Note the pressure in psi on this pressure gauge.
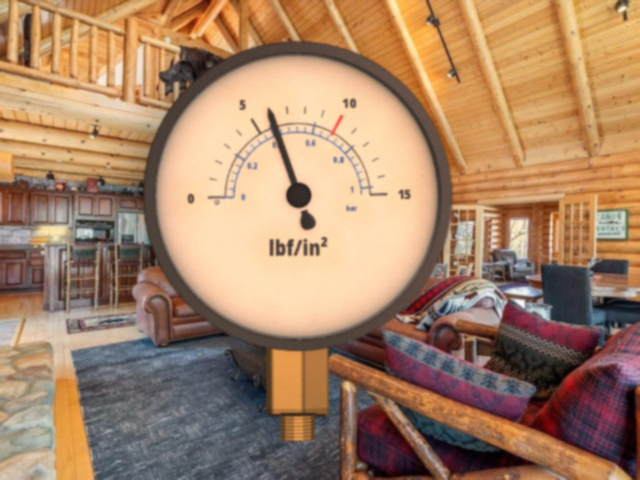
6 psi
